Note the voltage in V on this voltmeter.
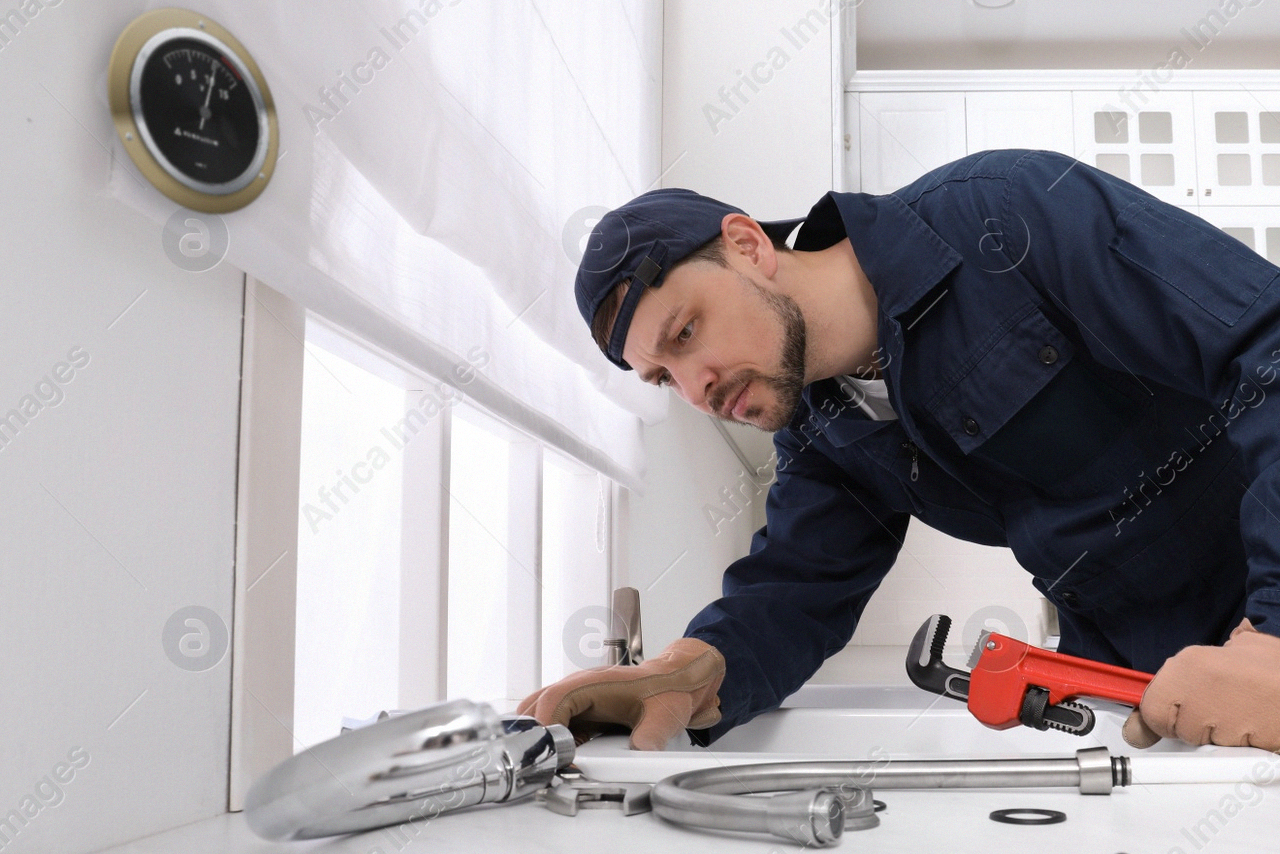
10 V
